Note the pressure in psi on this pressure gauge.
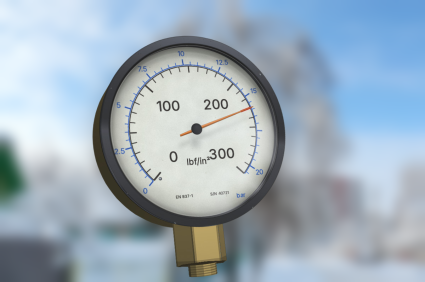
230 psi
